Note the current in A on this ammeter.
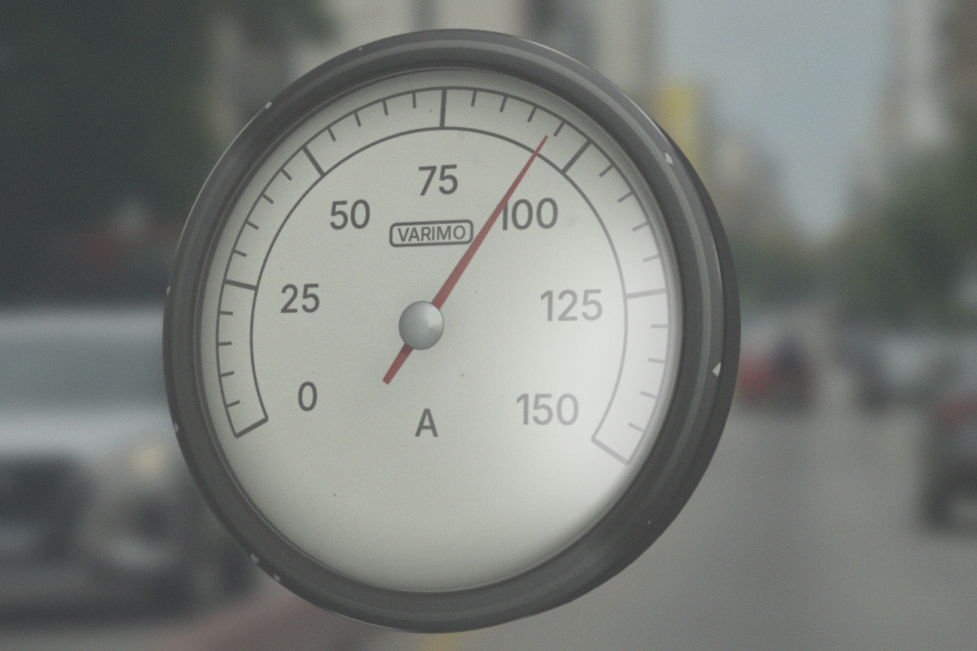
95 A
